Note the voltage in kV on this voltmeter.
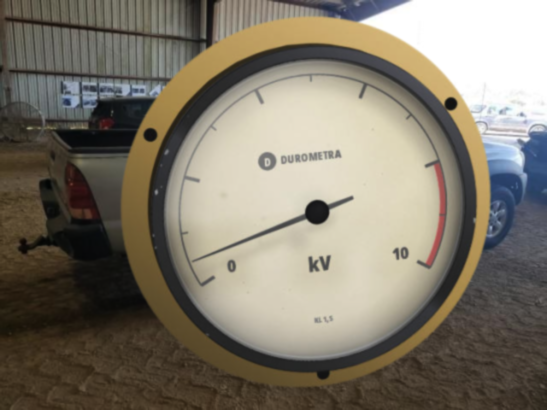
0.5 kV
